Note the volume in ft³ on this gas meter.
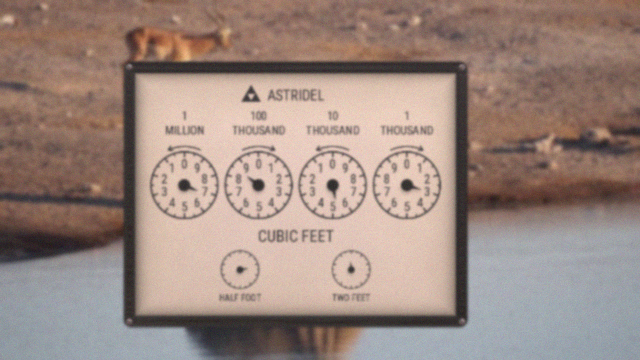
685300 ft³
